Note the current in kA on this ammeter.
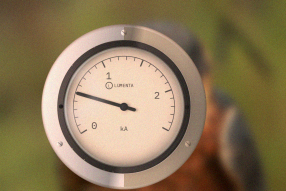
0.5 kA
